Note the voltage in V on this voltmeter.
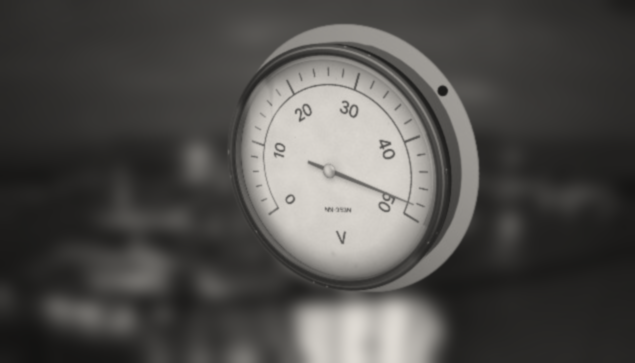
48 V
